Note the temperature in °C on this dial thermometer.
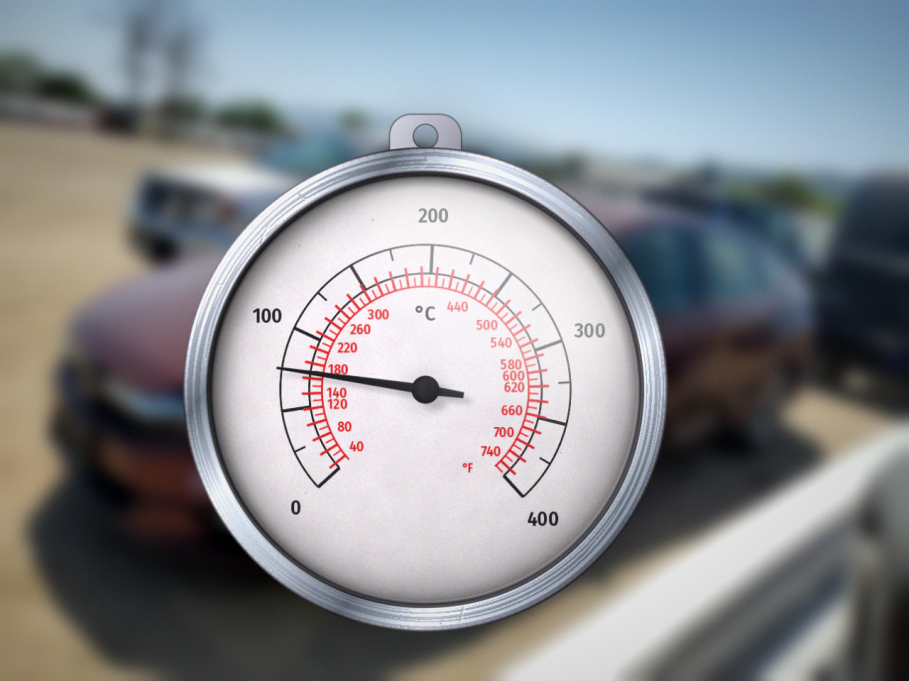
75 °C
